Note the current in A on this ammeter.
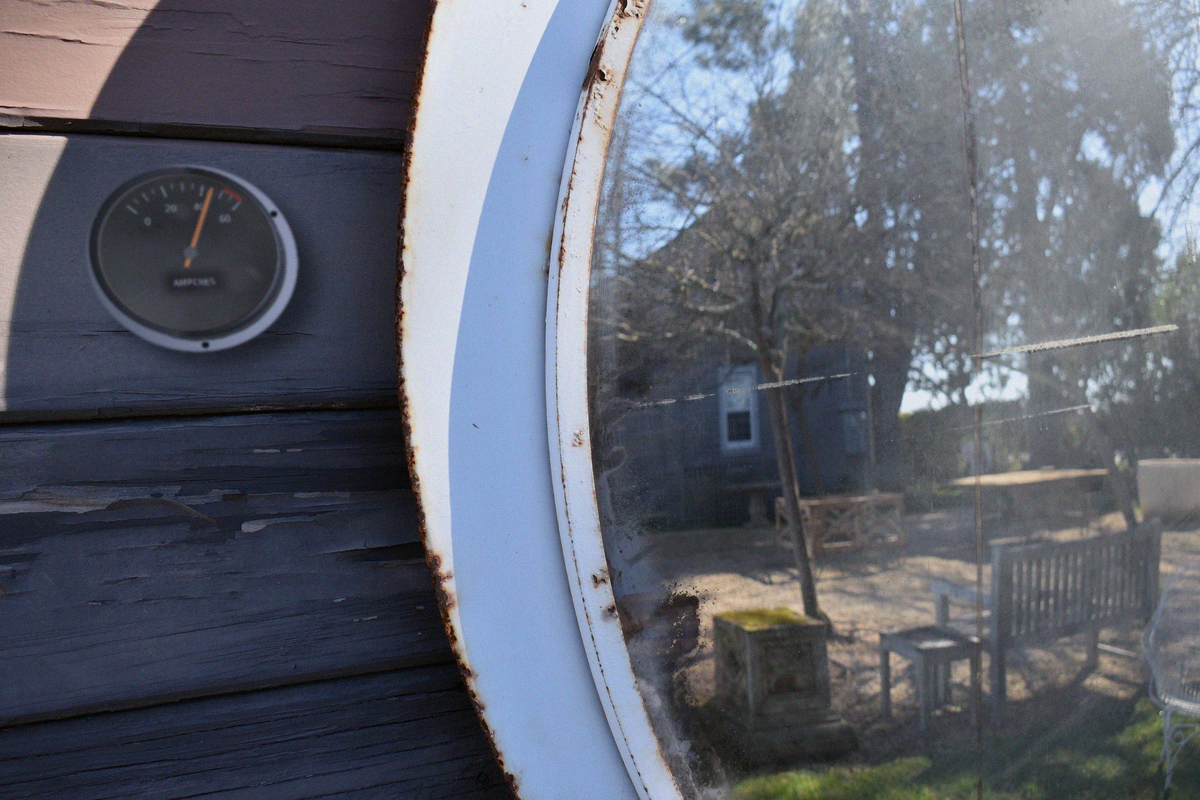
45 A
